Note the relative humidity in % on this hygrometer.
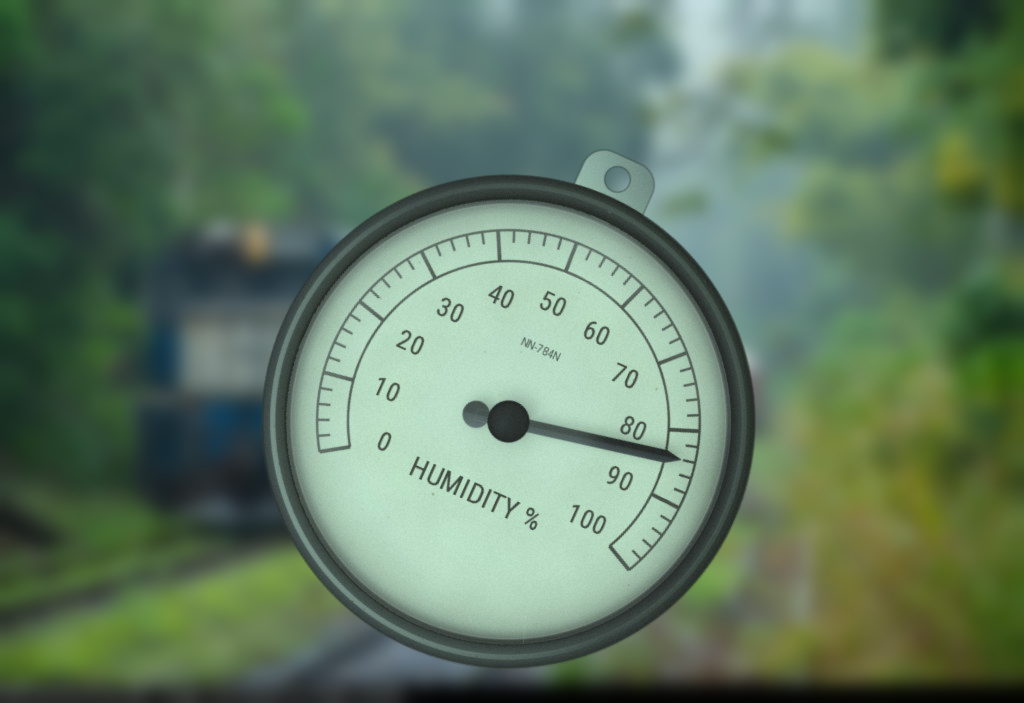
84 %
